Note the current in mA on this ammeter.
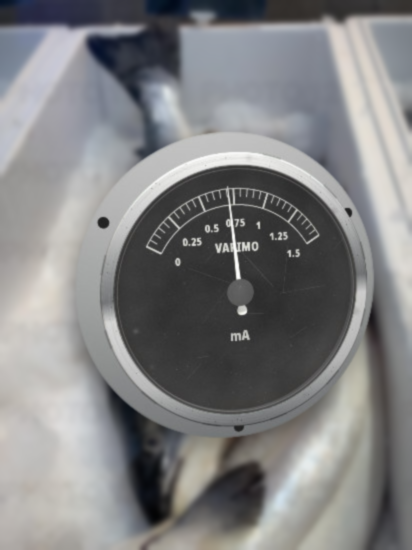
0.7 mA
